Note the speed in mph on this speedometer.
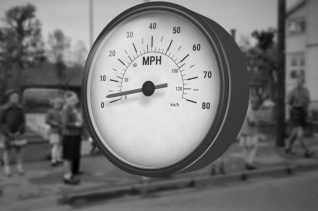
2.5 mph
